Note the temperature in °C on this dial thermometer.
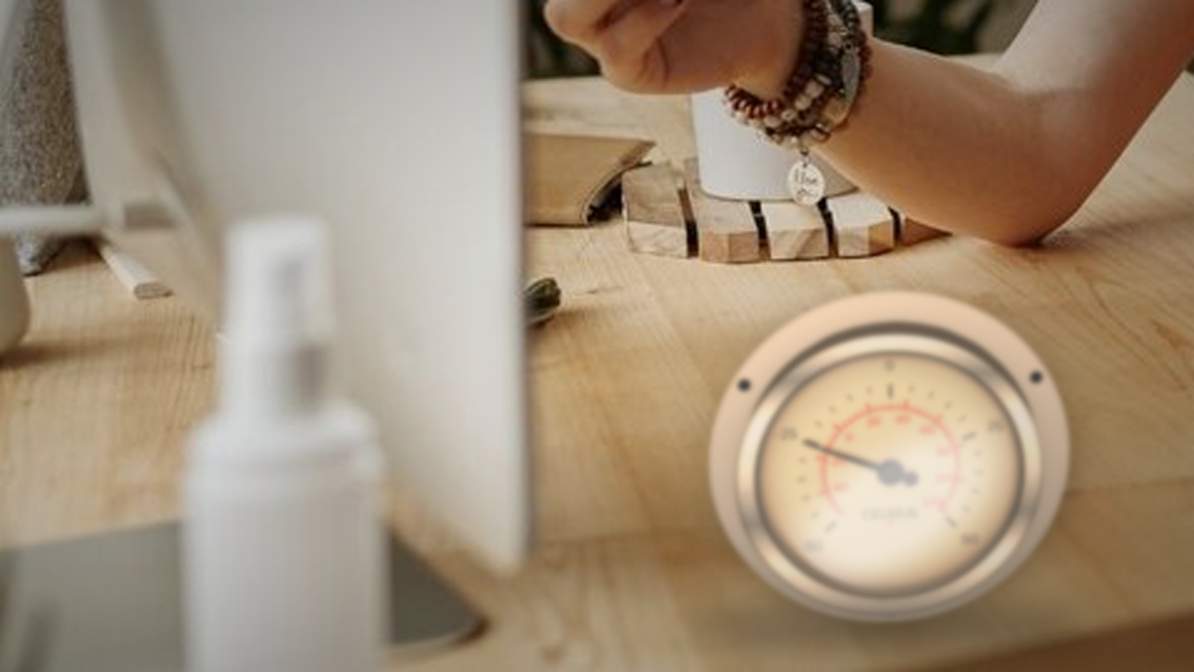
-25 °C
